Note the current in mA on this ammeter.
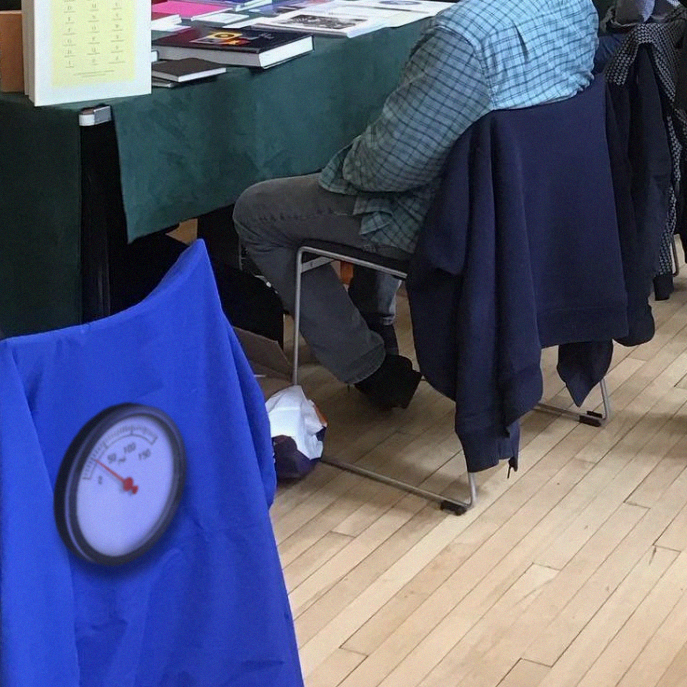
25 mA
